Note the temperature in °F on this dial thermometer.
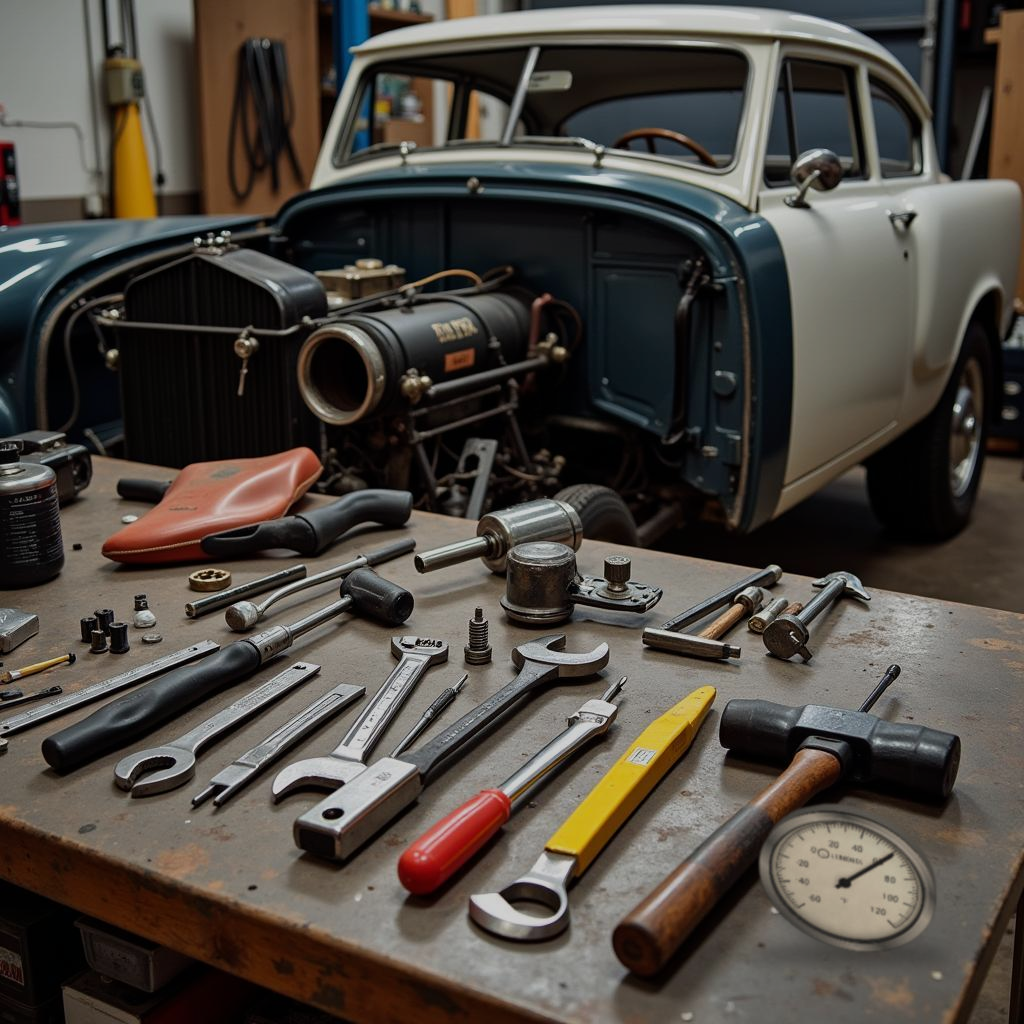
60 °F
